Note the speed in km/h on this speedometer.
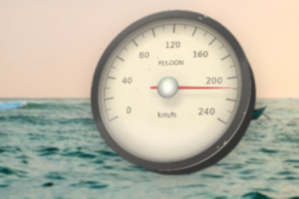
210 km/h
